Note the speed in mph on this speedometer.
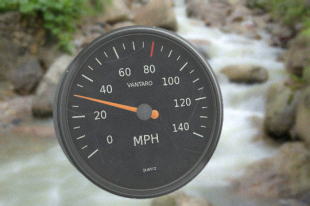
30 mph
